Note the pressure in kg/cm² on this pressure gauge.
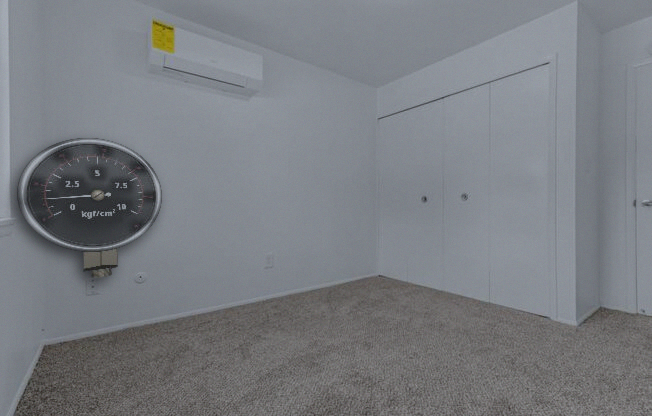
1 kg/cm²
